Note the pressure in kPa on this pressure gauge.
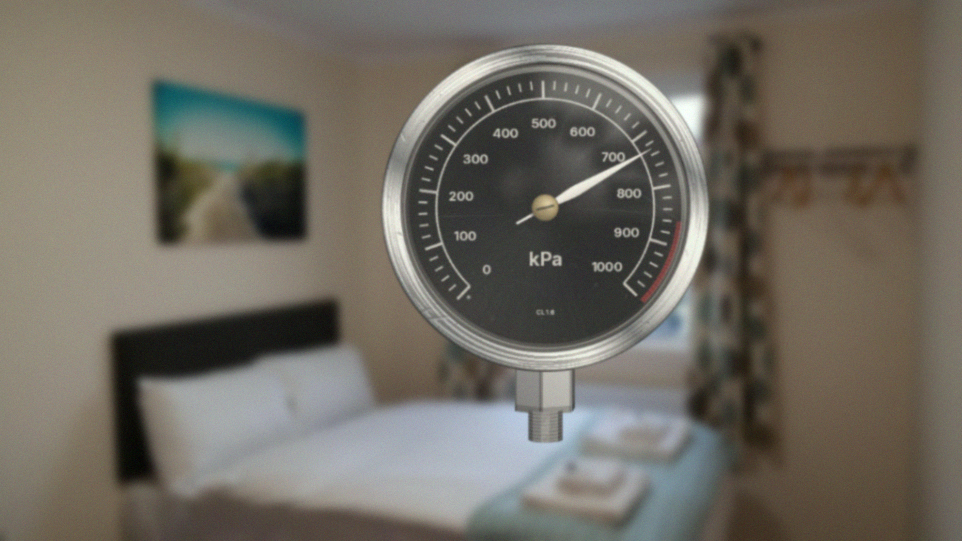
730 kPa
